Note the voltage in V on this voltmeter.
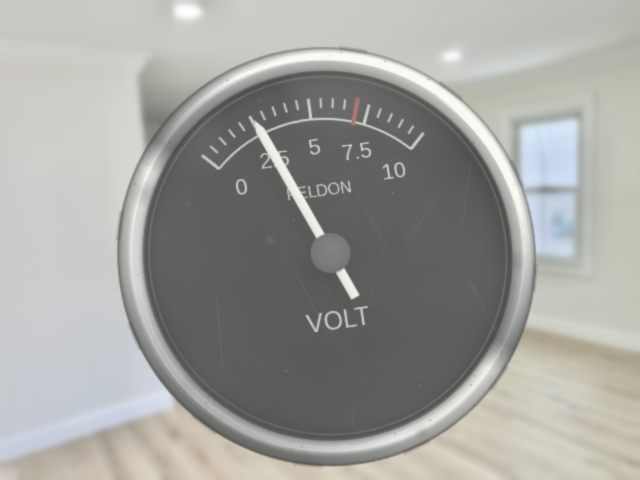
2.5 V
